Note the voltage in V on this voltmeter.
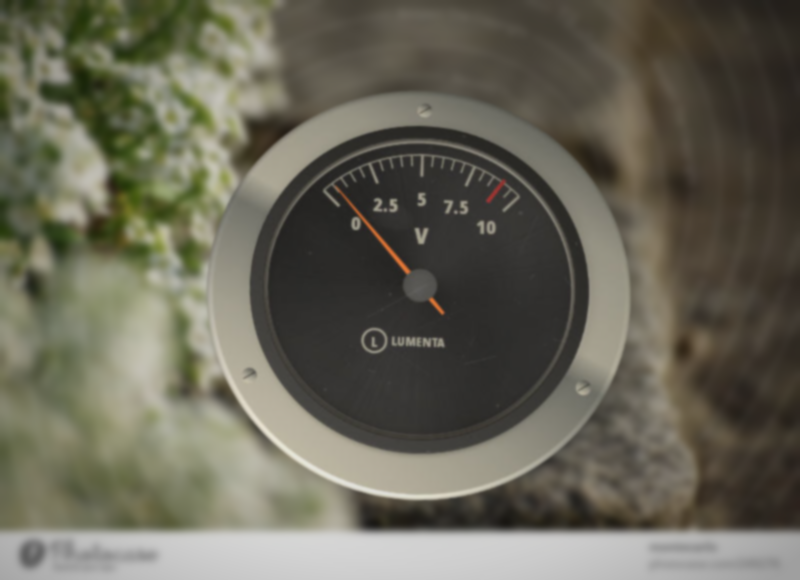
0.5 V
